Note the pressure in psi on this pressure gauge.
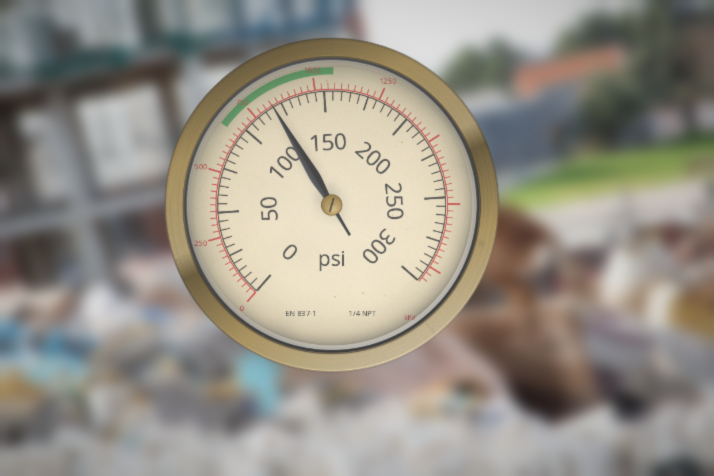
120 psi
